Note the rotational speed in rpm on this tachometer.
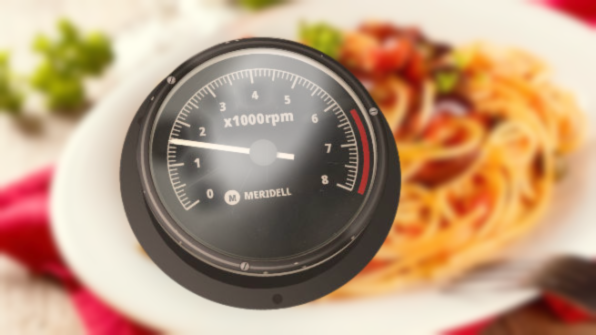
1500 rpm
